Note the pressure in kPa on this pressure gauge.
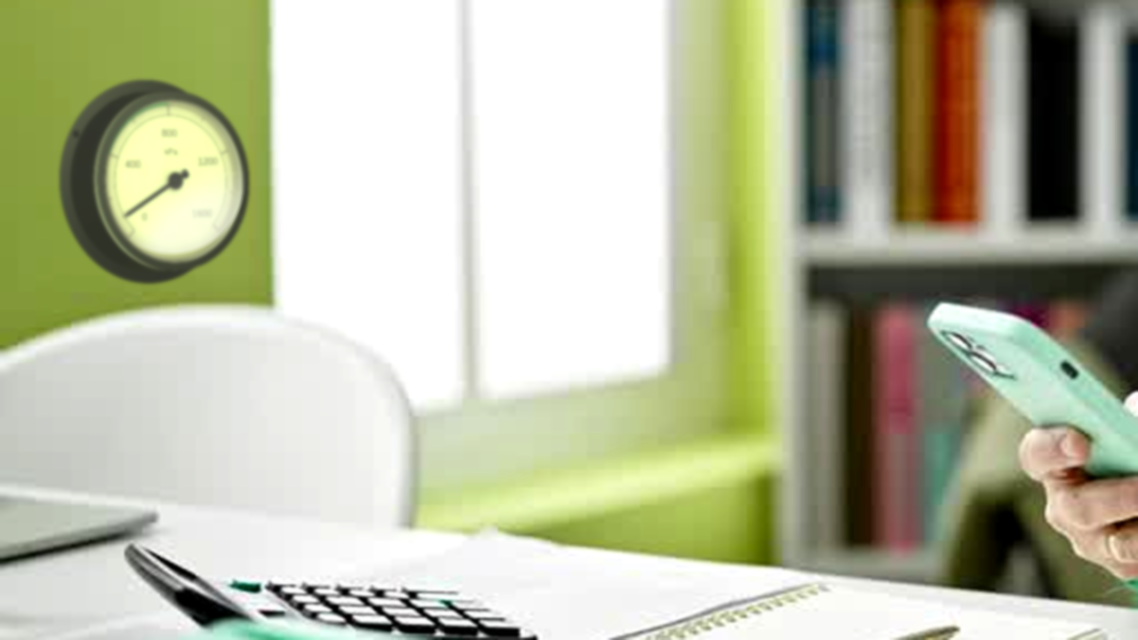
100 kPa
